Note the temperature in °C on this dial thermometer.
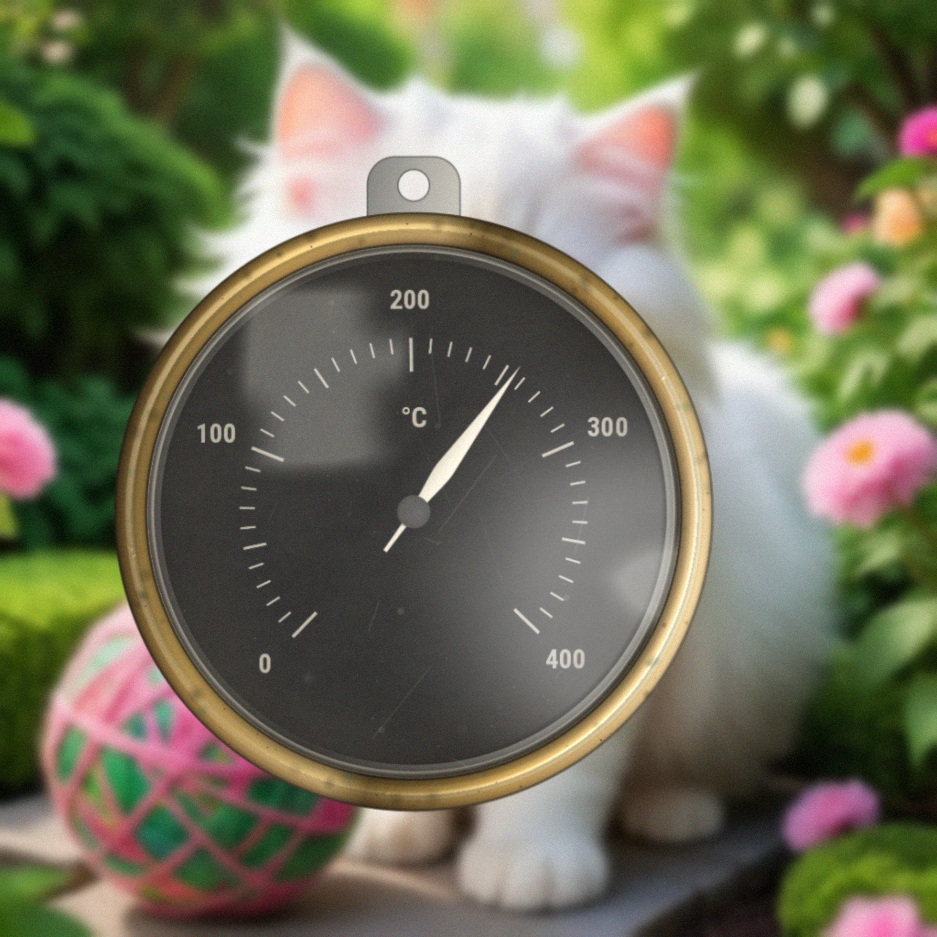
255 °C
